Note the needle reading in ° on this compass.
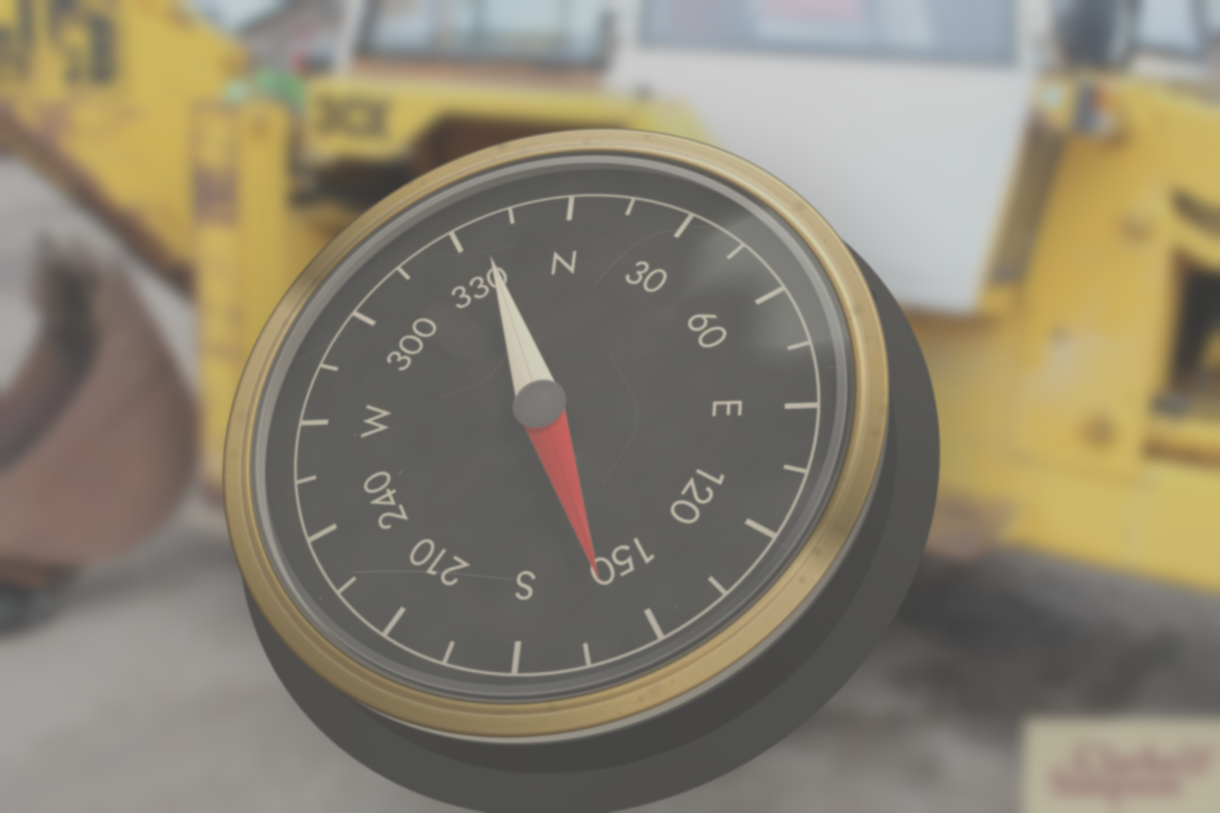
157.5 °
